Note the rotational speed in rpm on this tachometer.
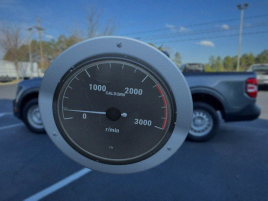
200 rpm
